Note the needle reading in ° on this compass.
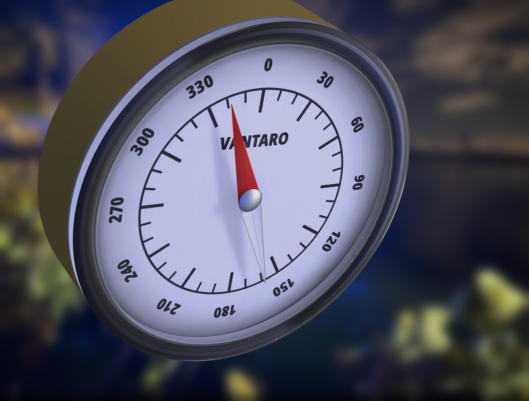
340 °
